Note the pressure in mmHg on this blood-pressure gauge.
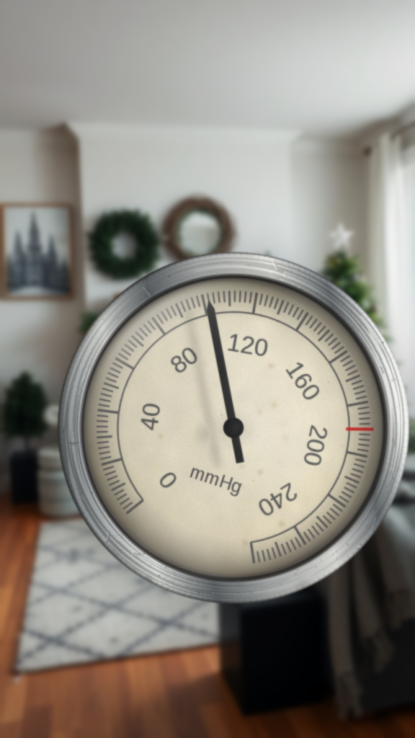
102 mmHg
